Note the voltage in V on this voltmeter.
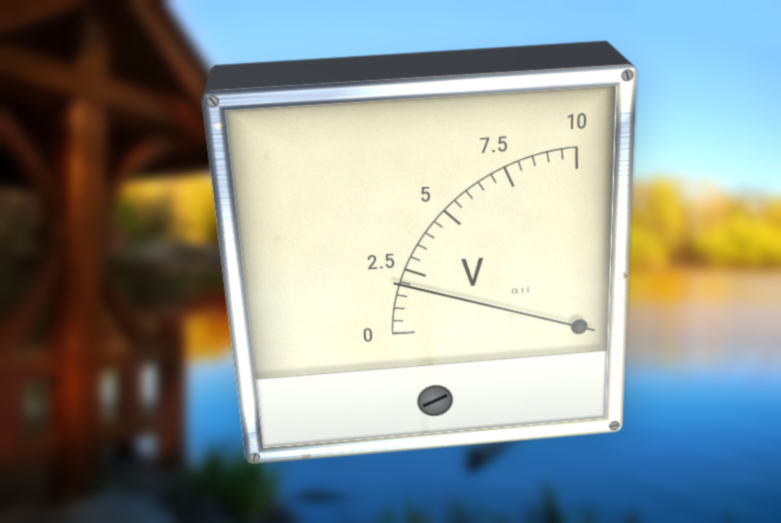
2 V
